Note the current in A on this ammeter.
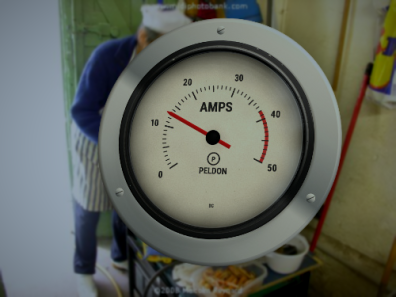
13 A
